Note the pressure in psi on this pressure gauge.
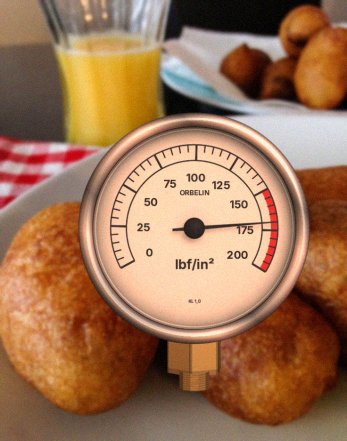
170 psi
